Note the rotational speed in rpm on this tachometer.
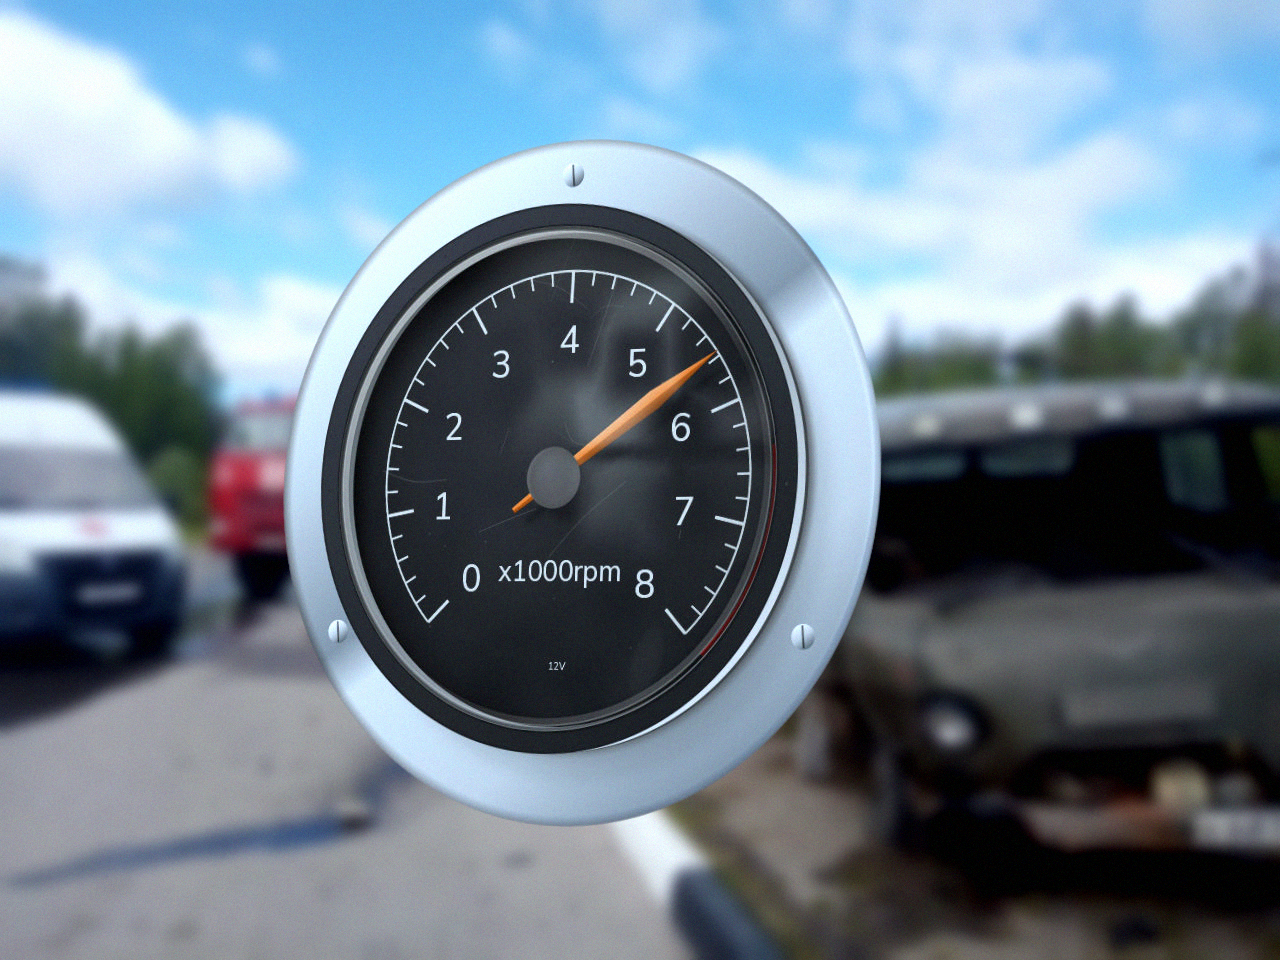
5600 rpm
